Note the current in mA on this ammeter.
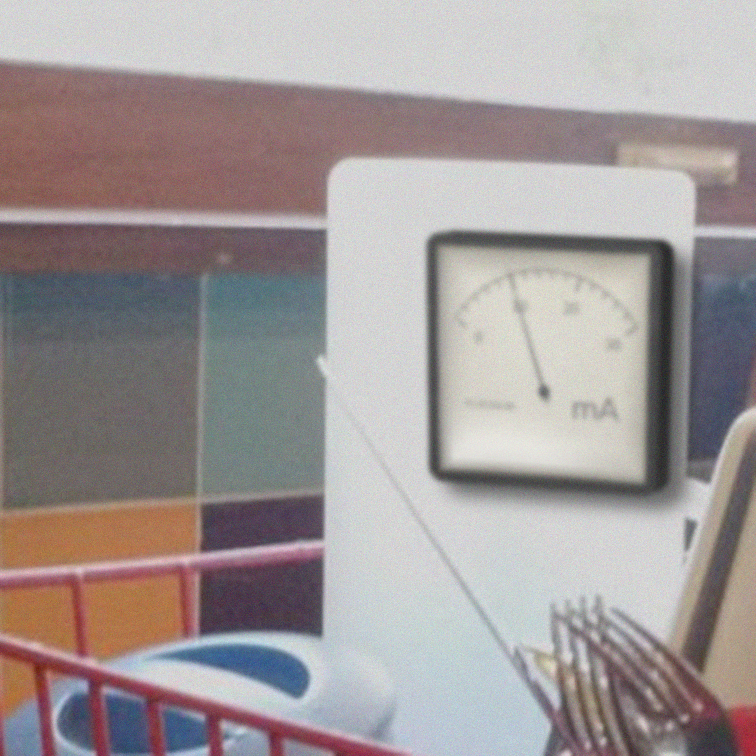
10 mA
